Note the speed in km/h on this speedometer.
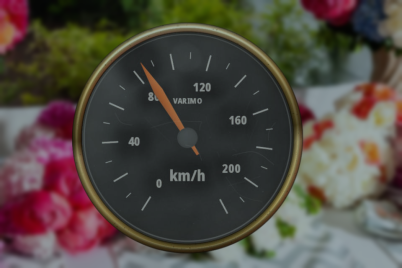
85 km/h
